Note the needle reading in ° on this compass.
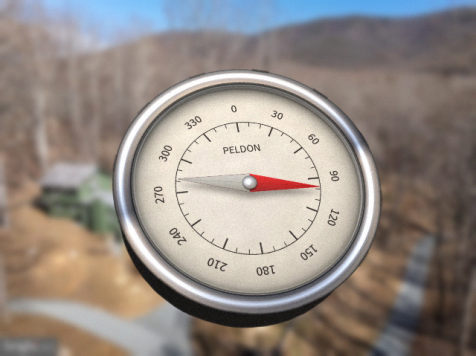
100 °
